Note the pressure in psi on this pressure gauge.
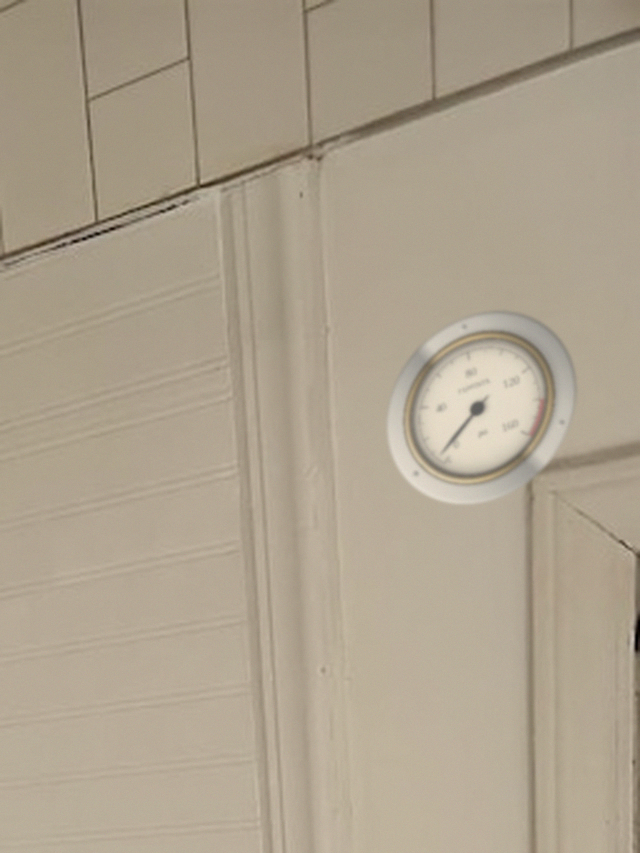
5 psi
